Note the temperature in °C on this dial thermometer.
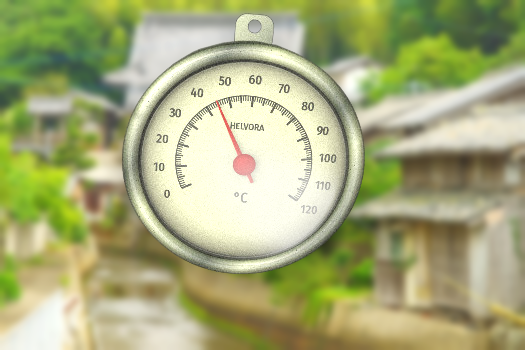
45 °C
